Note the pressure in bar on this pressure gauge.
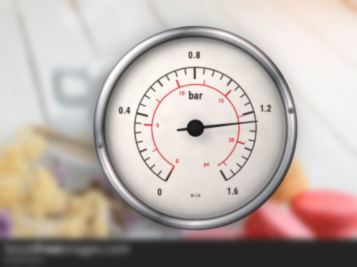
1.25 bar
